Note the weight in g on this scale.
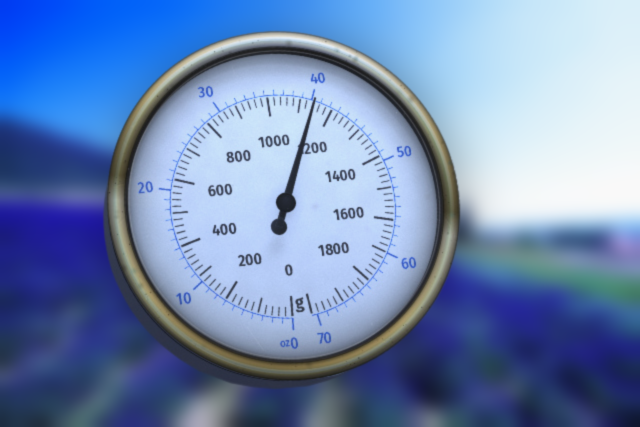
1140 g
